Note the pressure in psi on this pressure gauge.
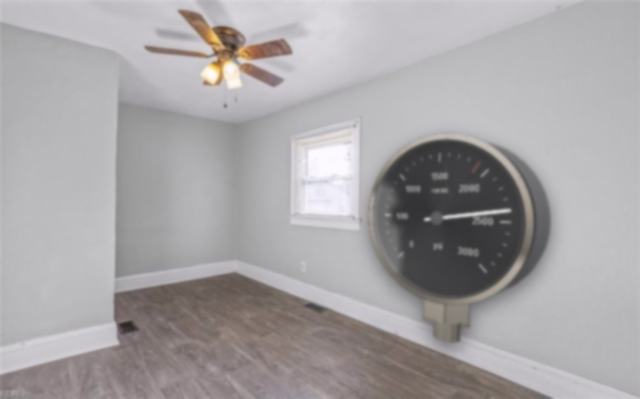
2400 psi
